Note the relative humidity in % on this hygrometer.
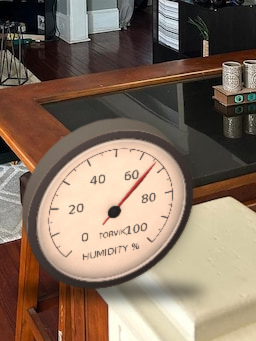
65 %
